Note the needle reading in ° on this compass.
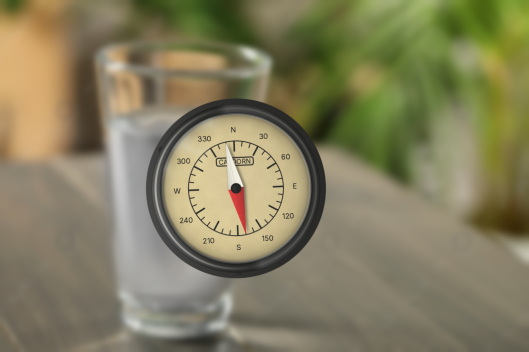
170 °
